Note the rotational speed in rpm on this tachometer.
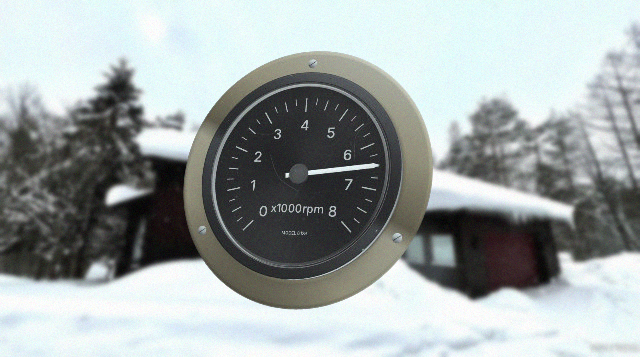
6500 rpm
